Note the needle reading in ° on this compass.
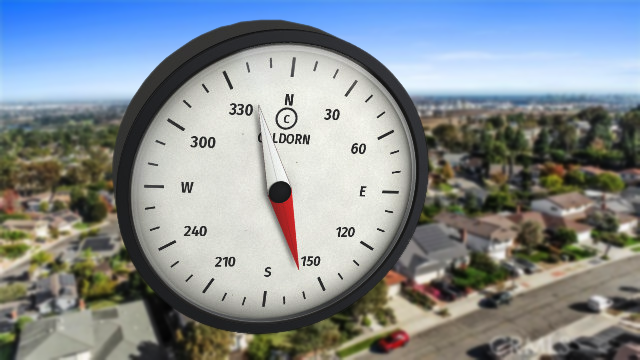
160 °
